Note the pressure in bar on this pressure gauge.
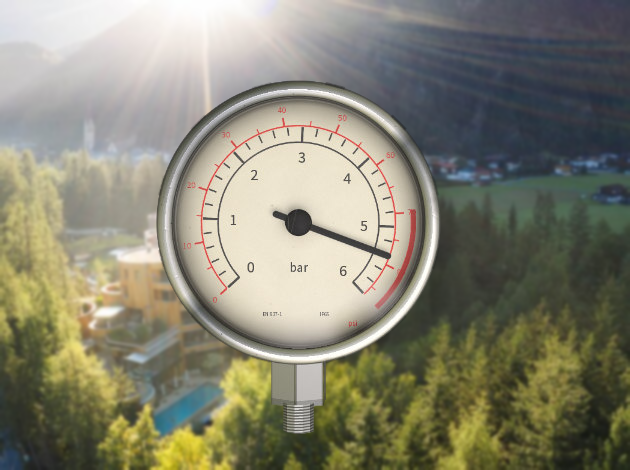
5.4 bar
